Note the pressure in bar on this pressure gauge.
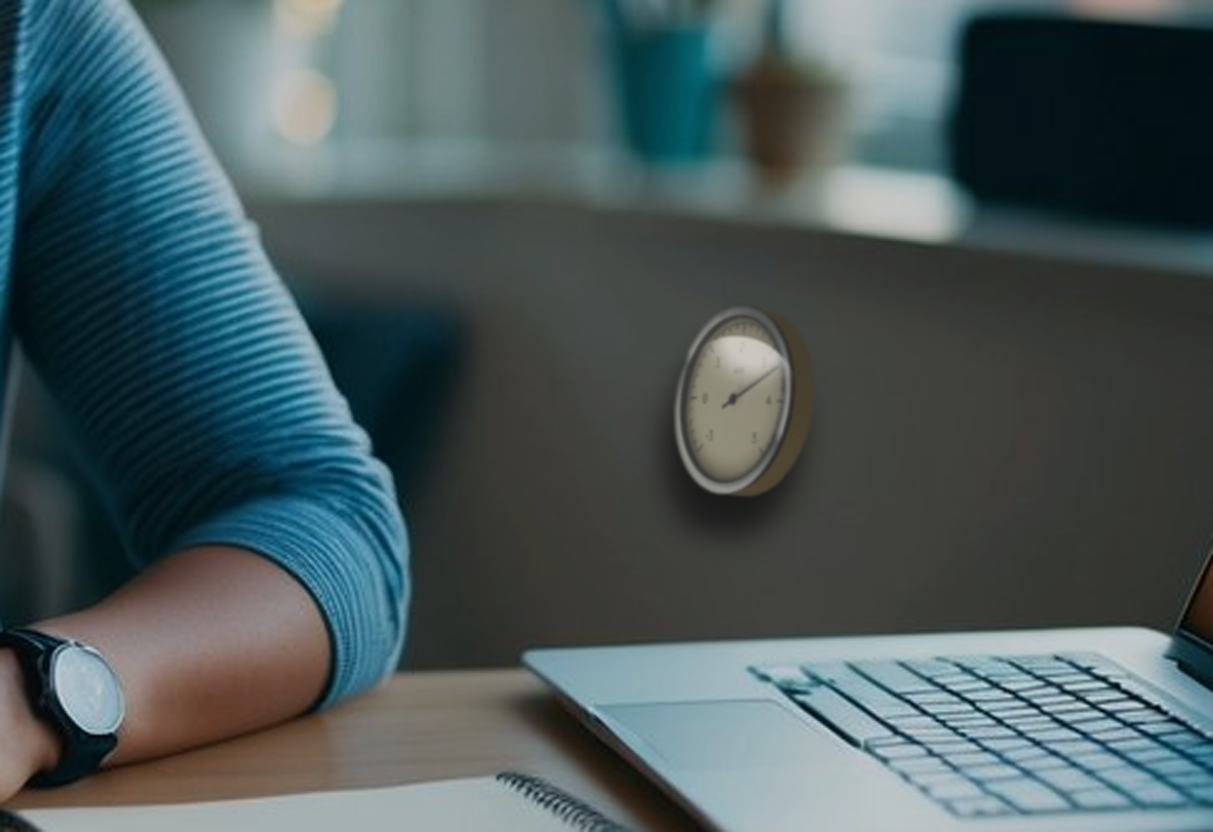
3.4 bar
